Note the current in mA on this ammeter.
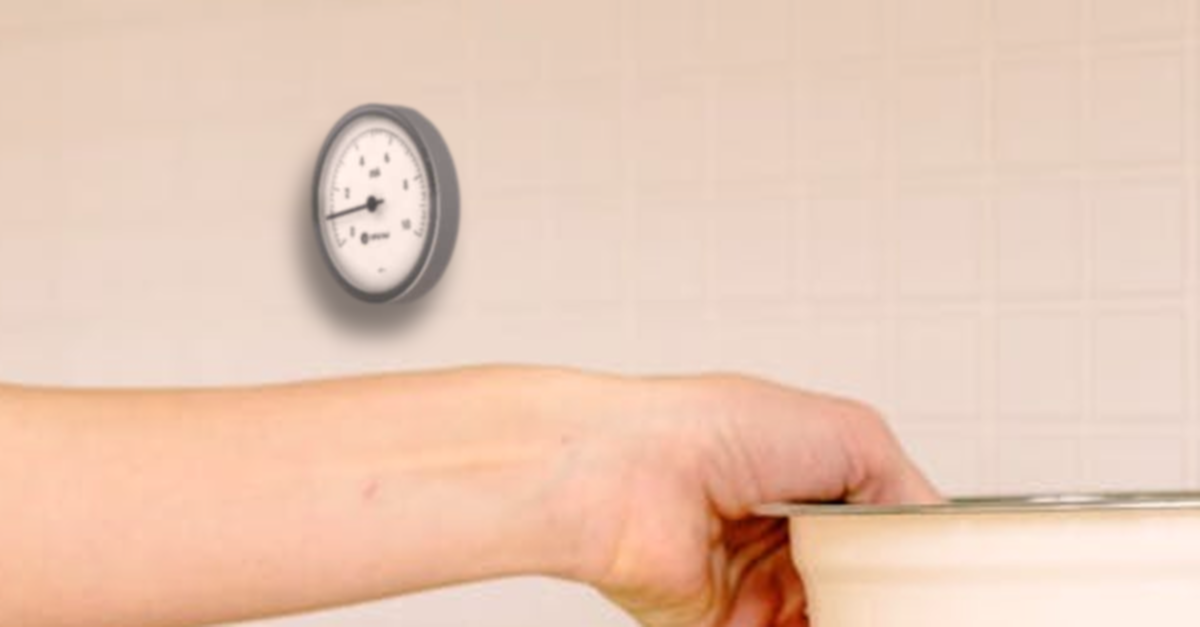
1 mA
